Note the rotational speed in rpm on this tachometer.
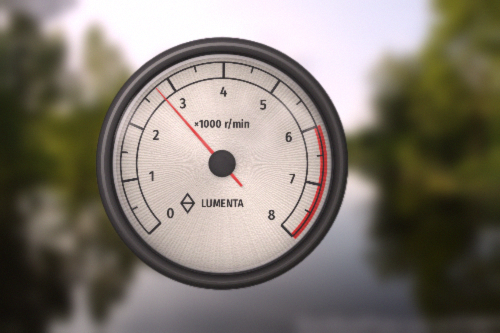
2750 rpm
